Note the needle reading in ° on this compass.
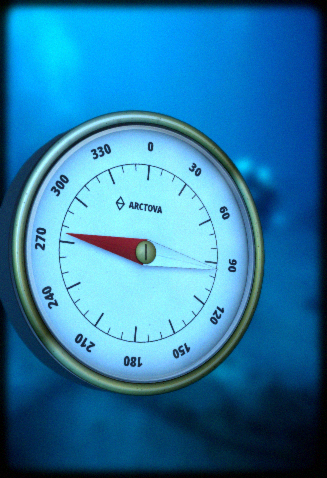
275 °
